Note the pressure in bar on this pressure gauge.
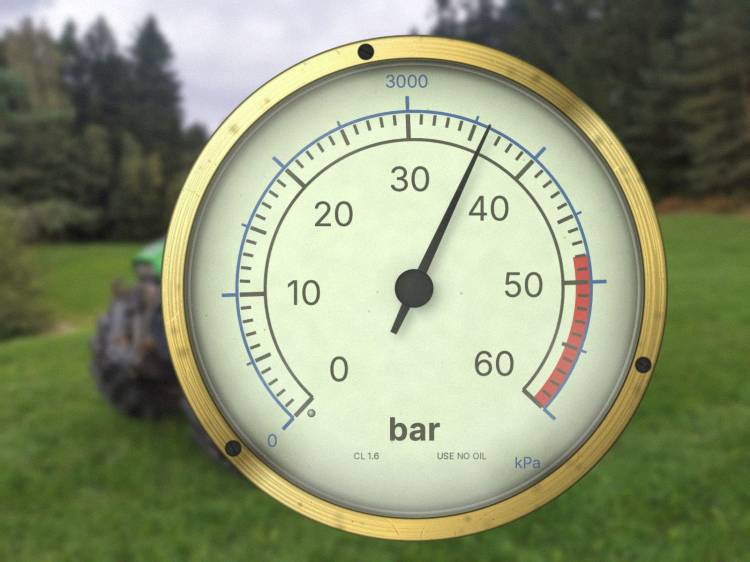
36 bar
